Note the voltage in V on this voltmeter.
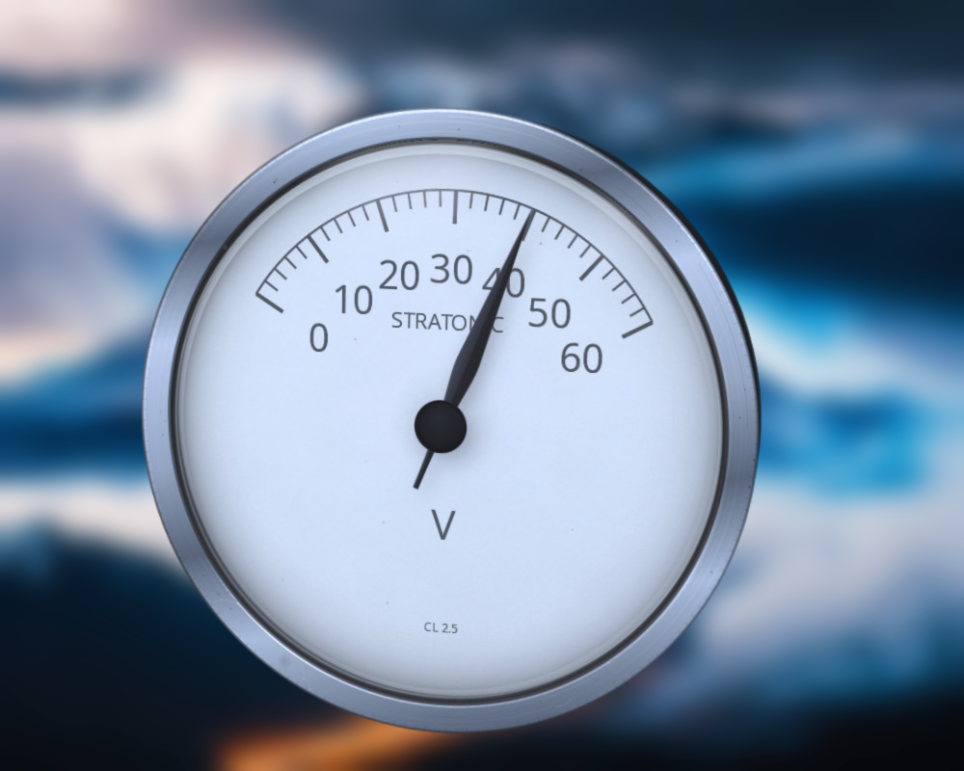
40 V
